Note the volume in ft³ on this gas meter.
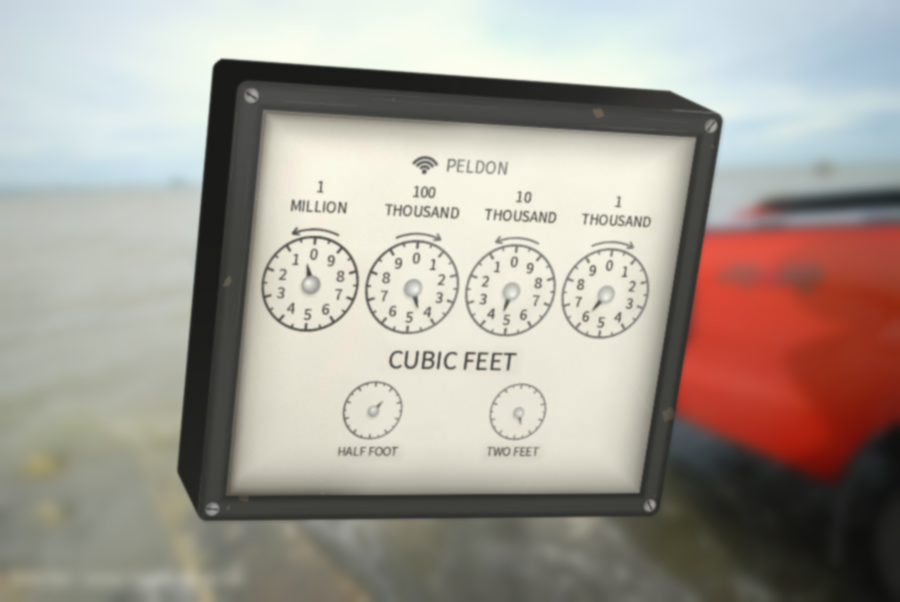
44600 ft³
